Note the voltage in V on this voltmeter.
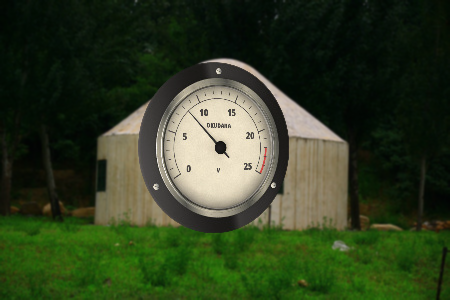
8 V
